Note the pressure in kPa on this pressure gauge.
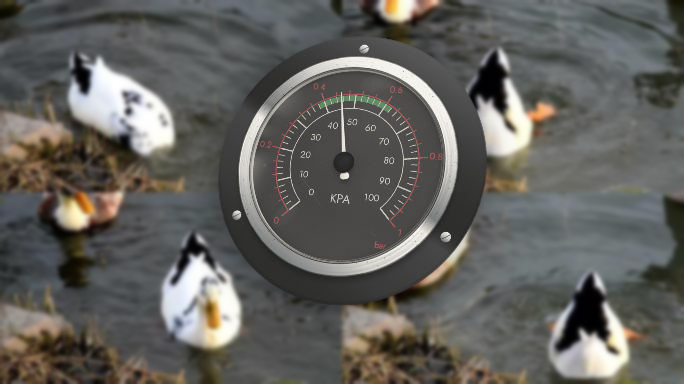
46 kPa
